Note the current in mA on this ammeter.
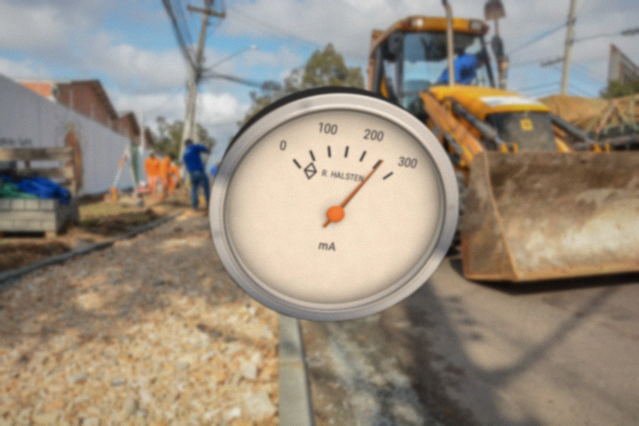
250 mA
